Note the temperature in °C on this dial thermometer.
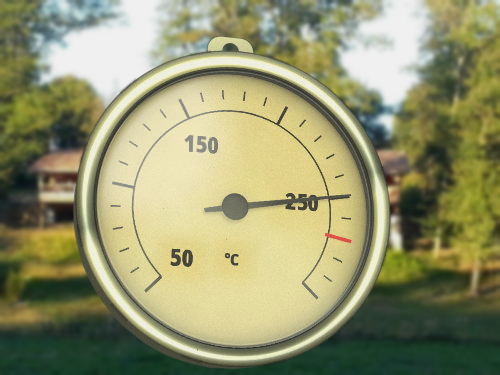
250 °C
